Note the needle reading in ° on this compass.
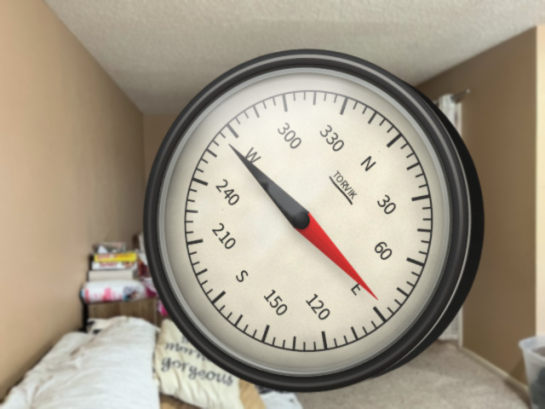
85 °
